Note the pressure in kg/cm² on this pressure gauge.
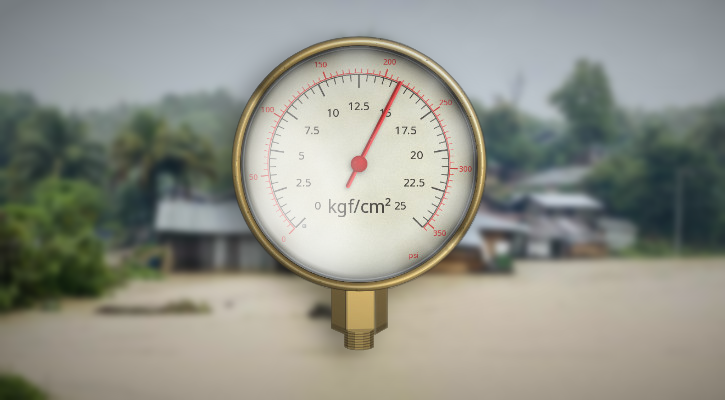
15 kg/cm²
